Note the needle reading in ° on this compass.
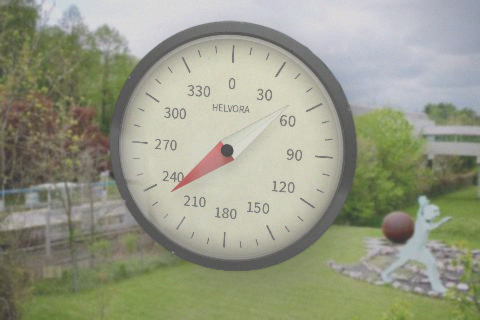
230 °
